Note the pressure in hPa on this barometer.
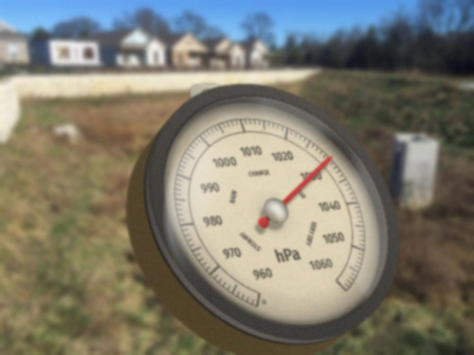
1030 hPa
